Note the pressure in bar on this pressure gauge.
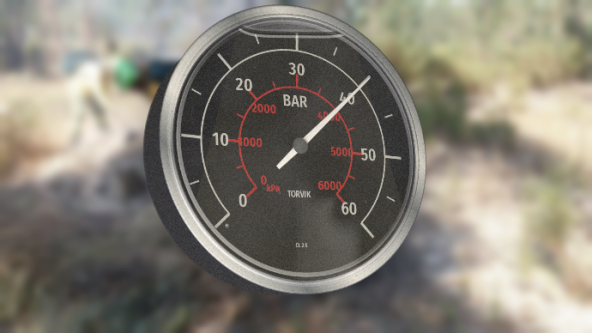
40 bar
